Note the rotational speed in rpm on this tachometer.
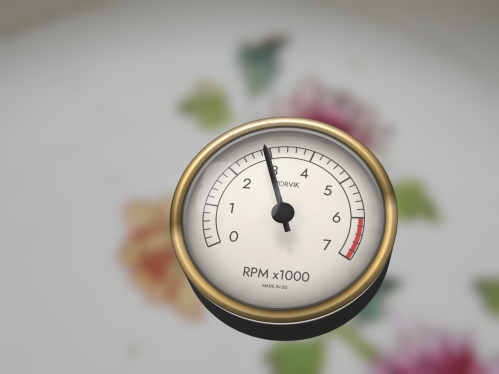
2900 rpm
